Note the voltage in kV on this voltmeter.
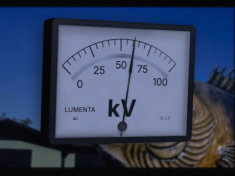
60 kV
